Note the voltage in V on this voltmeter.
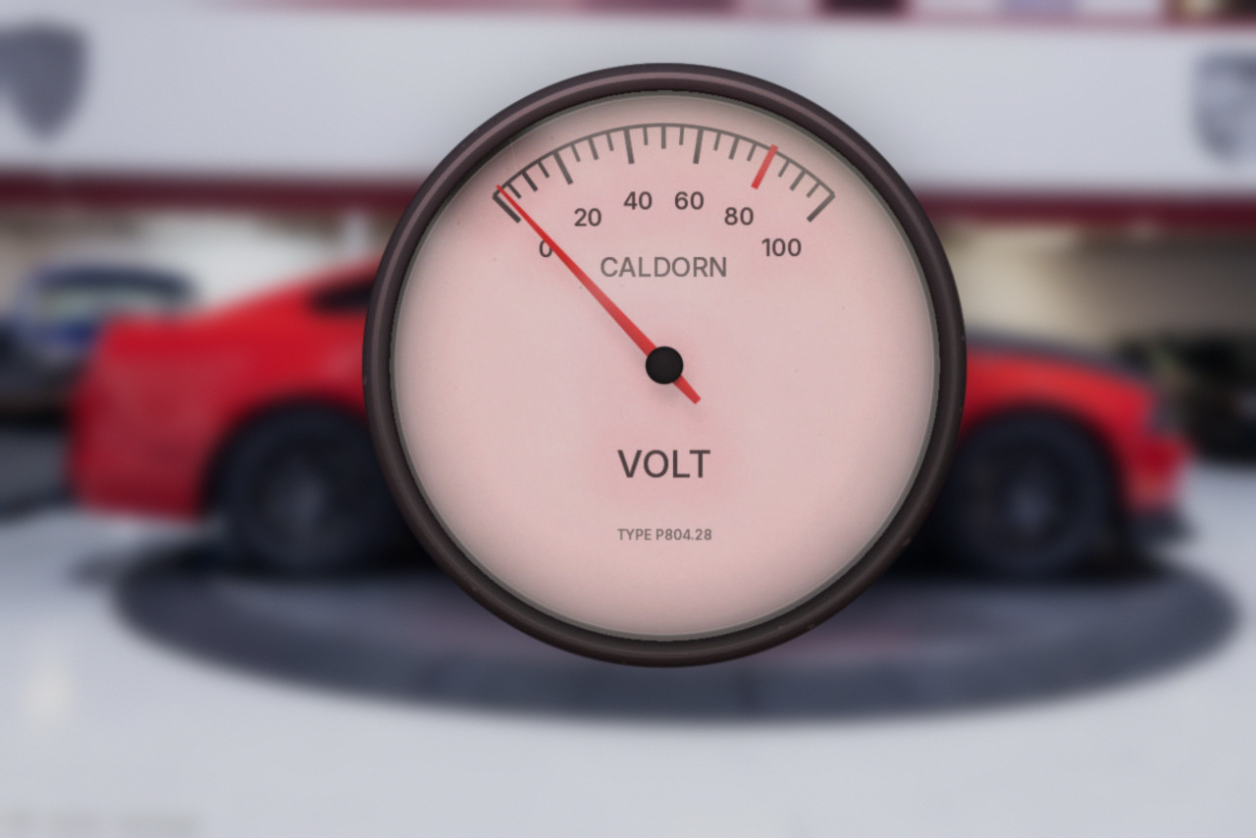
2.5 V
